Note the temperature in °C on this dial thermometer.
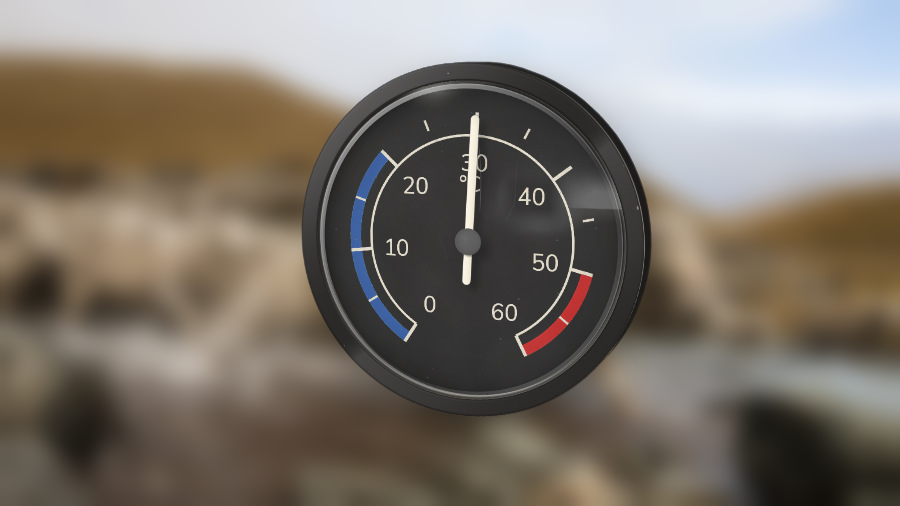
30 °C
